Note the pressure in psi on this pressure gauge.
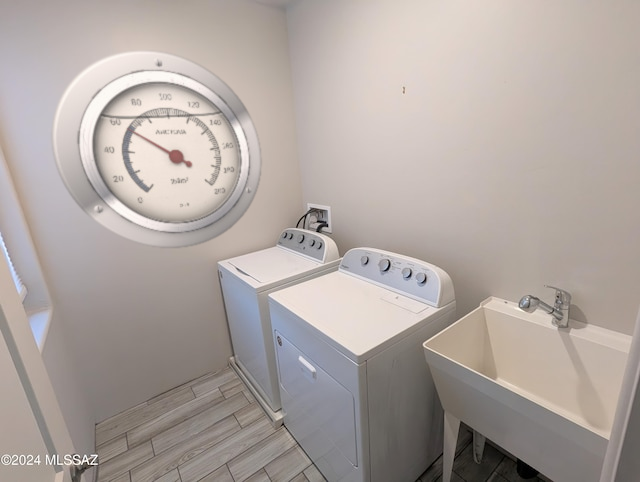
60 psi
